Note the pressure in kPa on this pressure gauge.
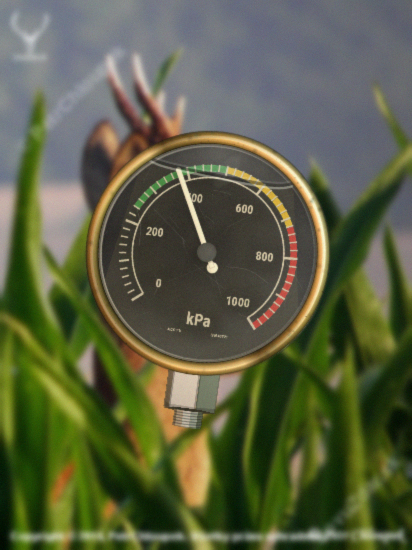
380 kPa
